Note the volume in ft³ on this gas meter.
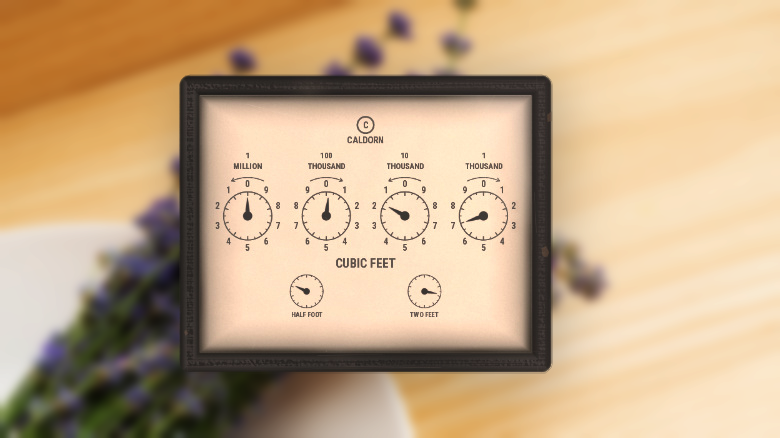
1700 ft³
